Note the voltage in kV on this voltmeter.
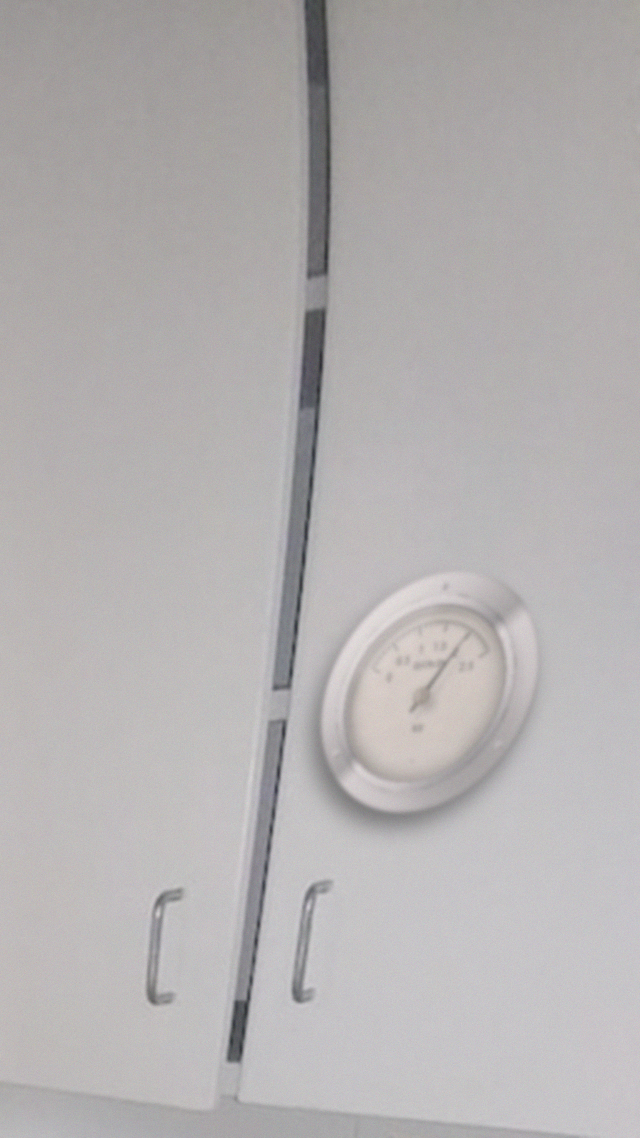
2 kV
